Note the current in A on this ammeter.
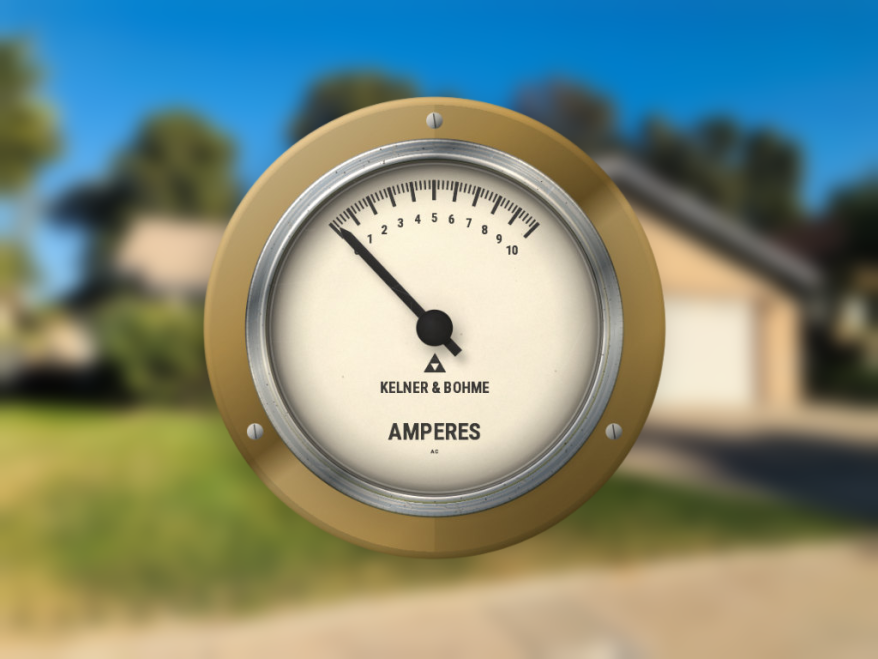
0.2 A
